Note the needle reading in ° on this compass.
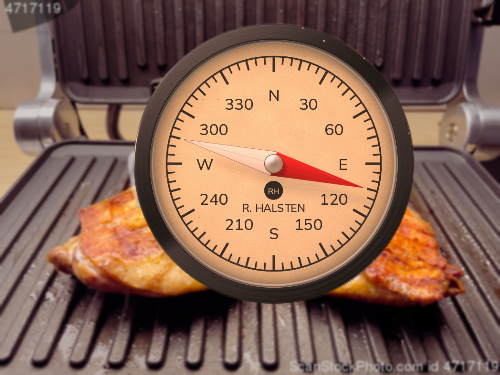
105 °
